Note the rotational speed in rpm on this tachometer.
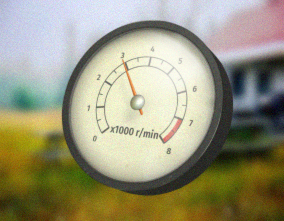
3000 rpm
